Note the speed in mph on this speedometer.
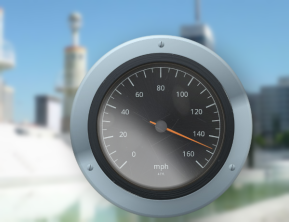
147.5 mph
